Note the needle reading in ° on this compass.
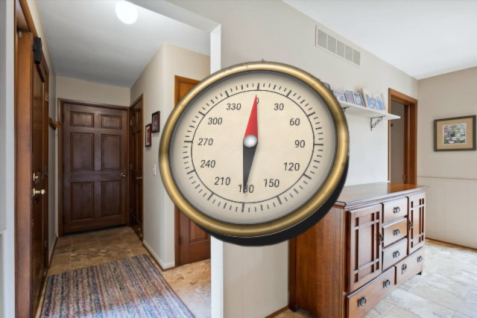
0 °
